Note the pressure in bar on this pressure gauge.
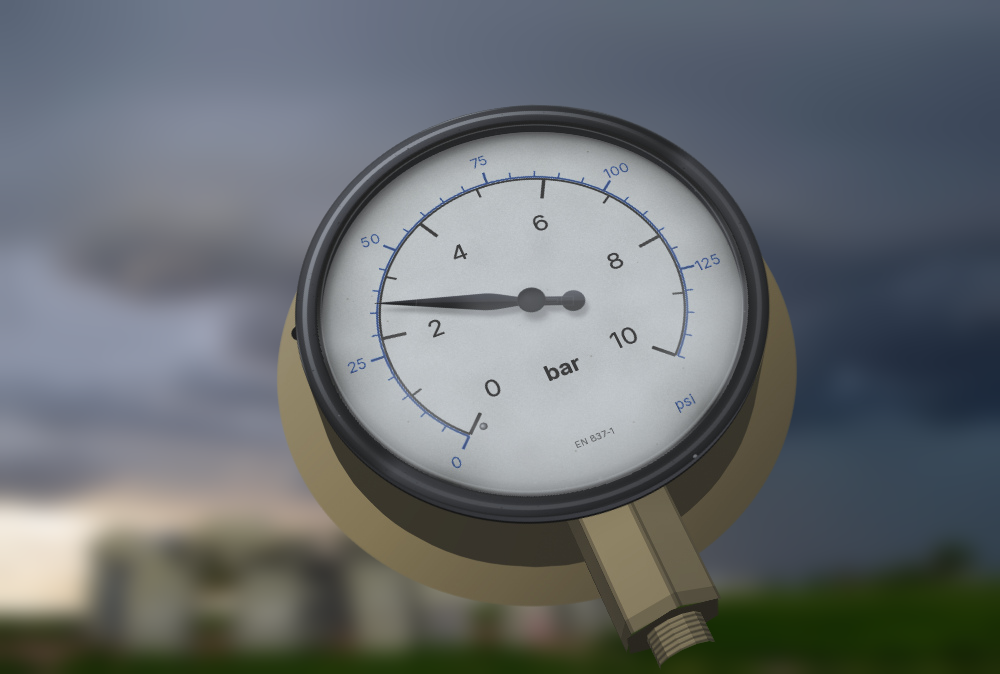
2.5 bar
